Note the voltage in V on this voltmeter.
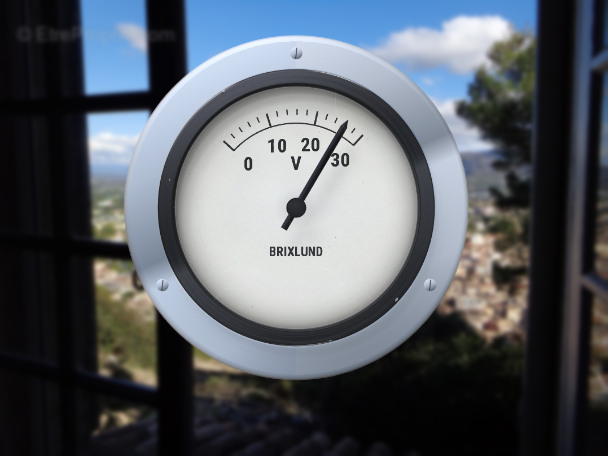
26 V
